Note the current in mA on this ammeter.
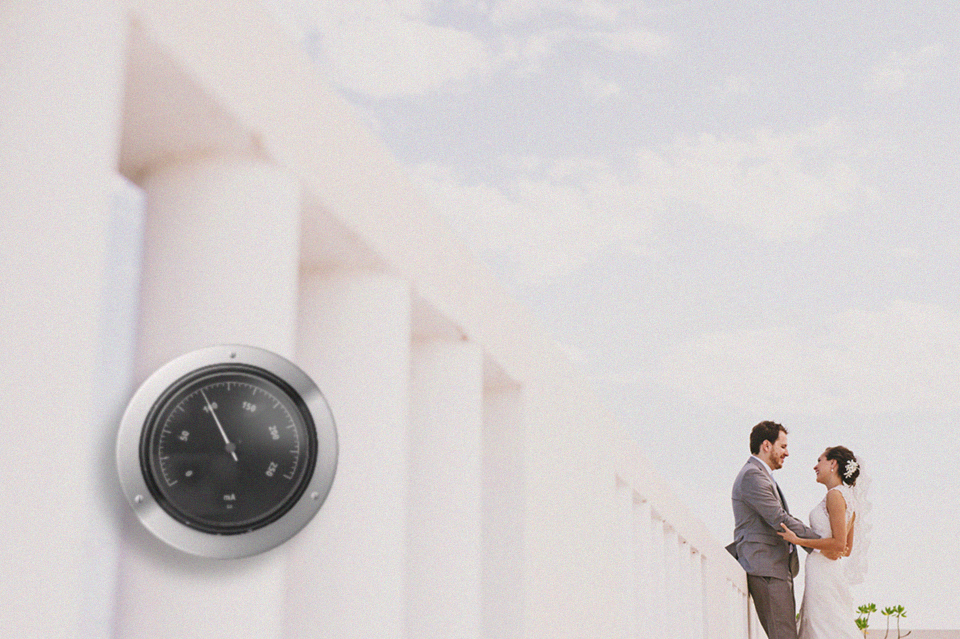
100 mA
